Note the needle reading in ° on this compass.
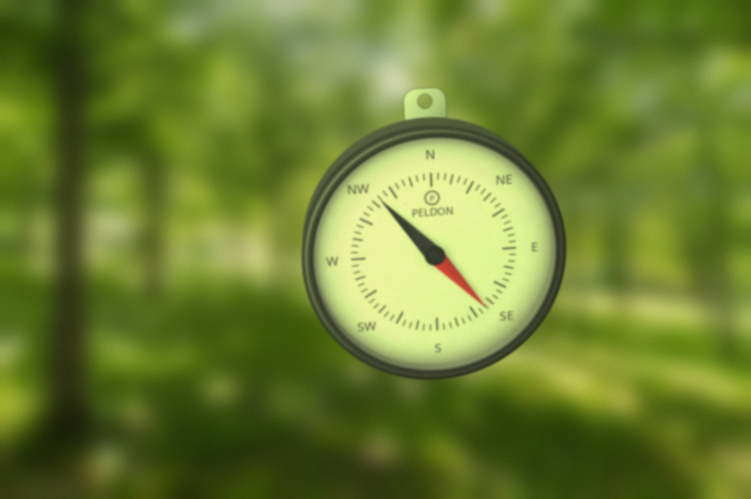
140 °
